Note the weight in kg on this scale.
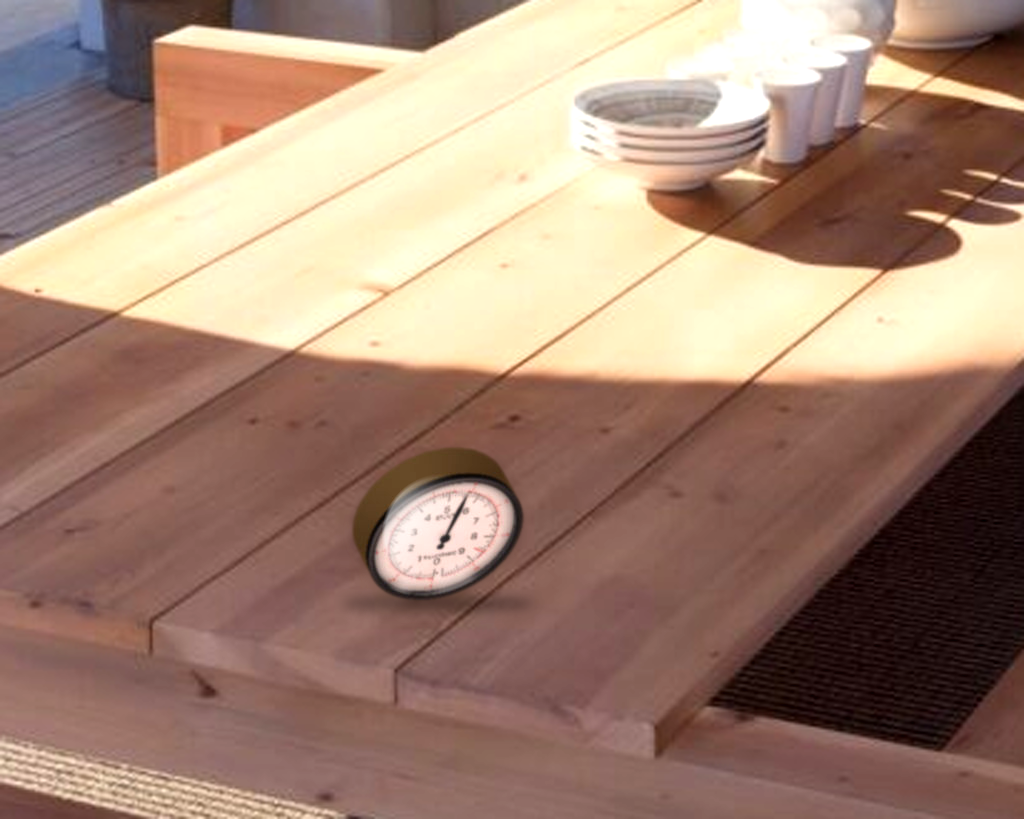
5.5 kg
